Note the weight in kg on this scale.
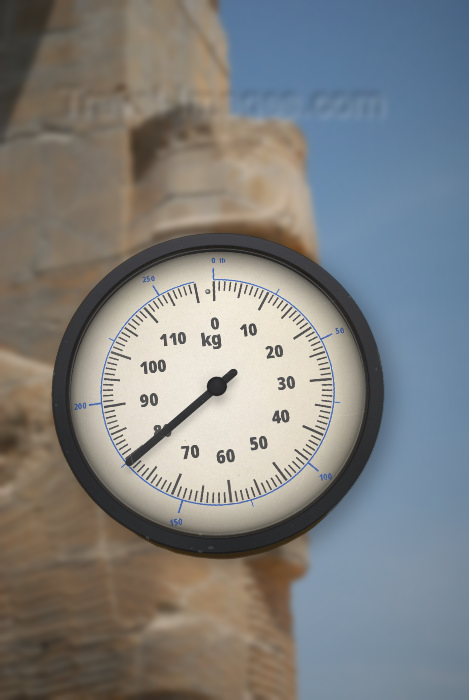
79 kg
